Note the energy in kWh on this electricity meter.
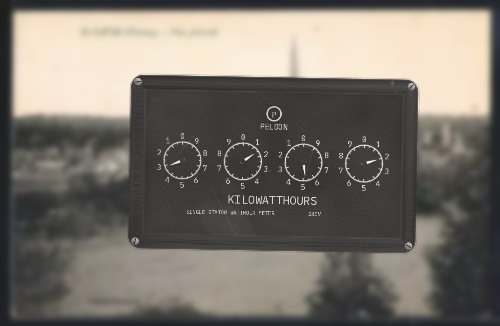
3152 kWh
